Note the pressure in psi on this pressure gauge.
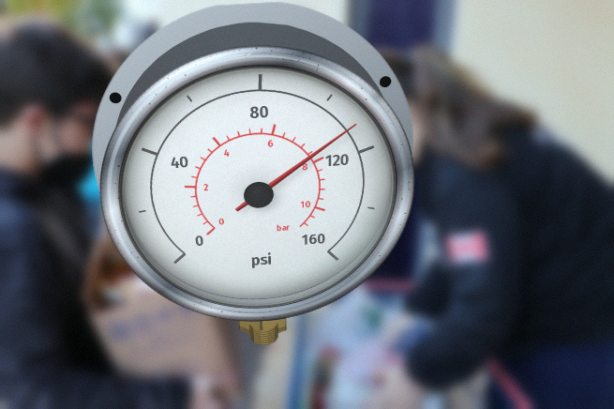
110 psi
